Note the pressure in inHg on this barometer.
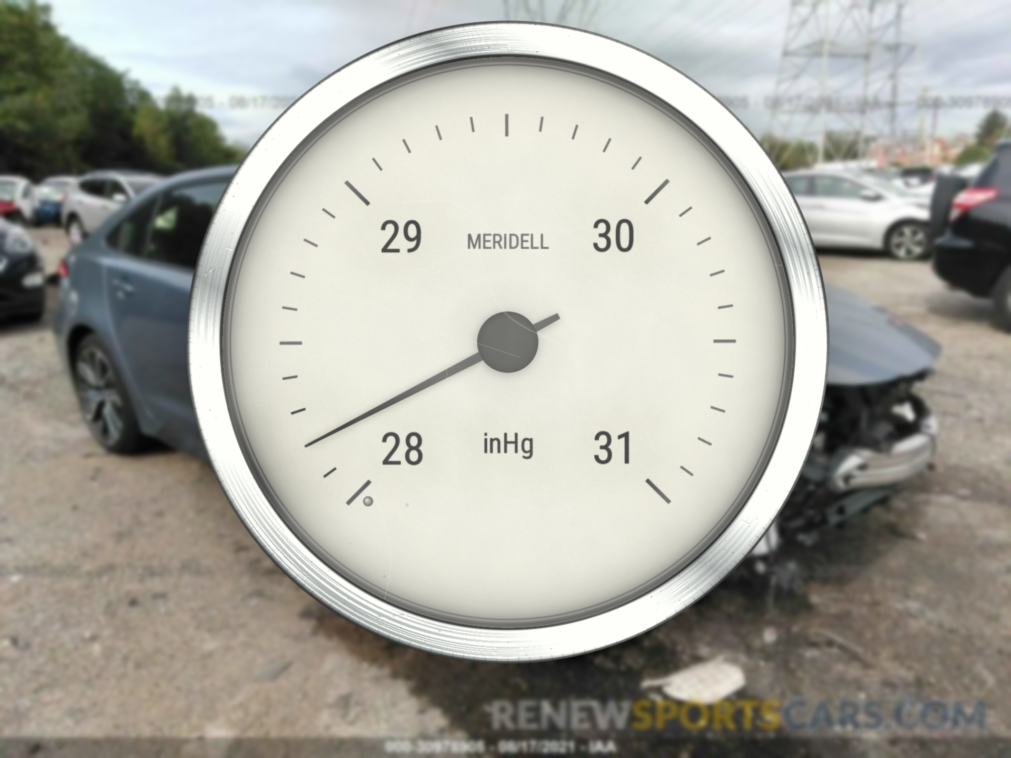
28.2 inHg
